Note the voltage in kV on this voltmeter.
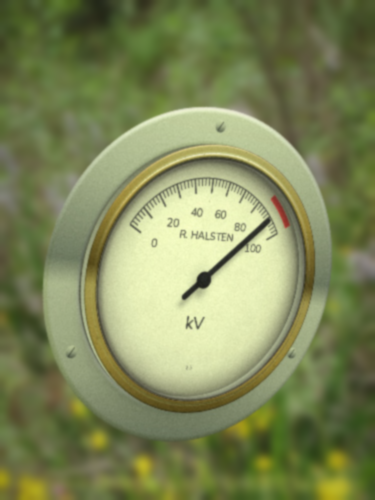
90 kV
